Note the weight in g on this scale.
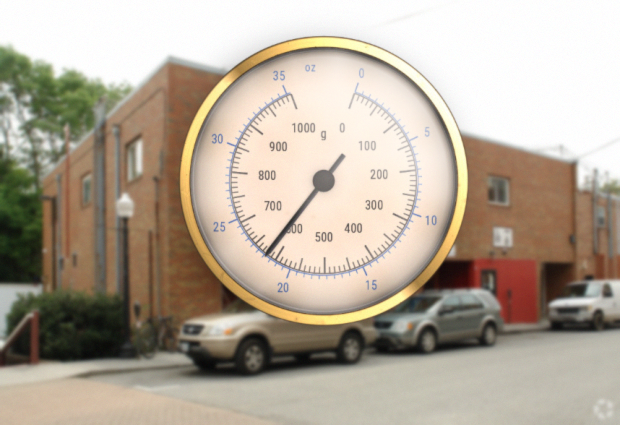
620 g
